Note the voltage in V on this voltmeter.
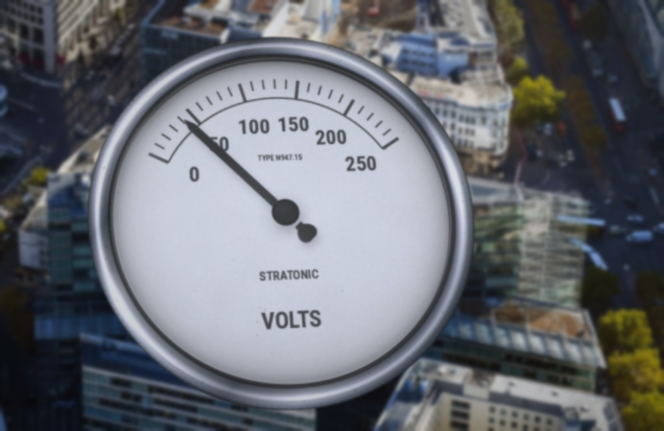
40 V
